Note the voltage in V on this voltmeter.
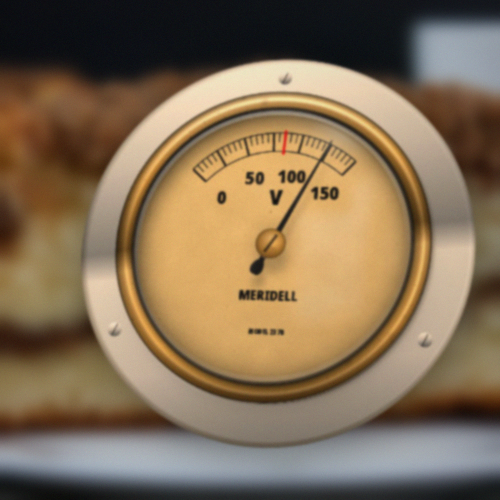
125 V
